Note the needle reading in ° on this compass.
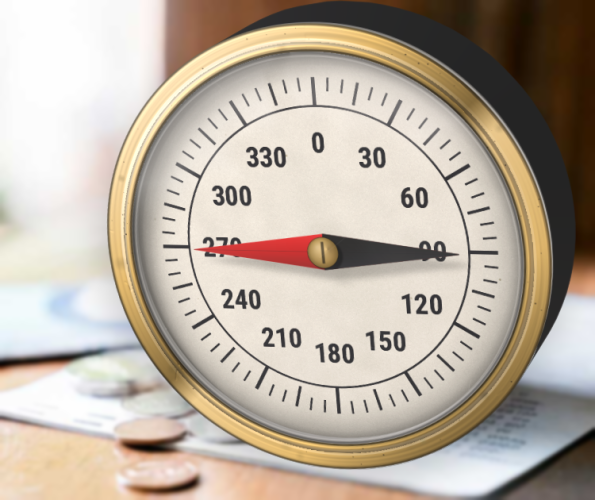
270 °
